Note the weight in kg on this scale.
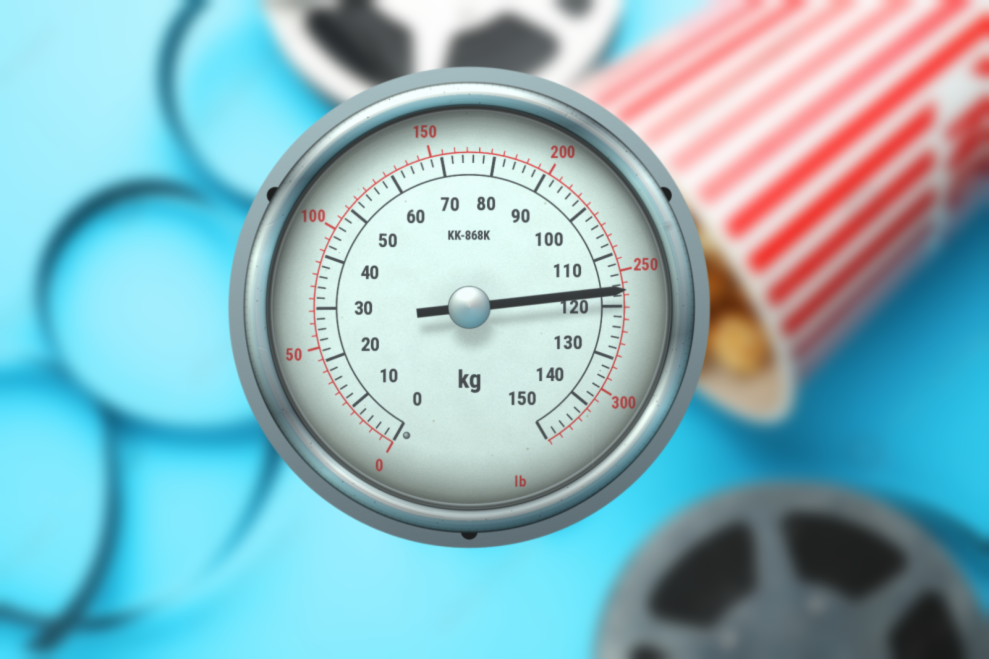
117 kg
